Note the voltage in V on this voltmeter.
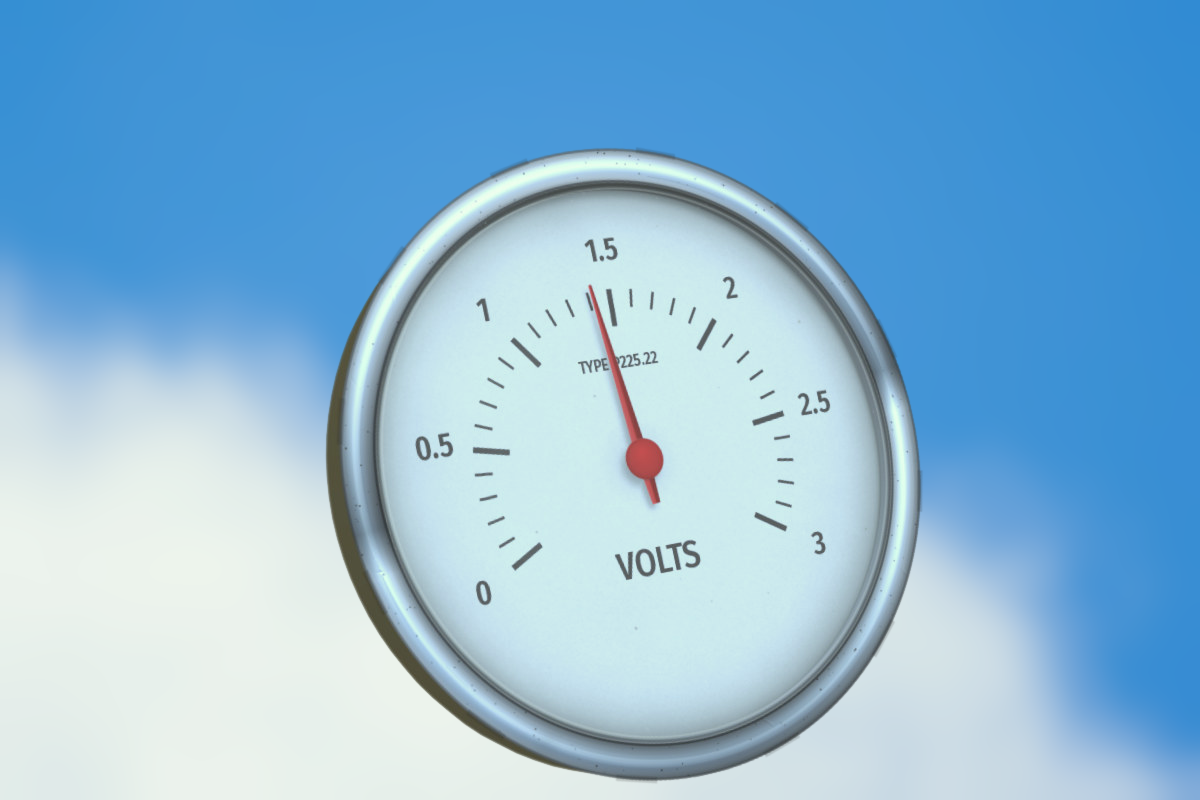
1.4 V
